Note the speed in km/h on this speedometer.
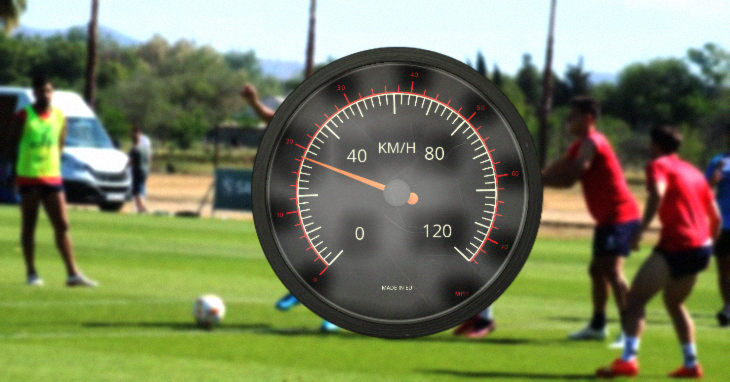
30 km/h
